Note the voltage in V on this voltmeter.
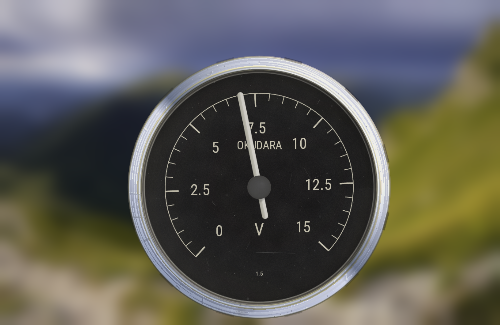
7 V
